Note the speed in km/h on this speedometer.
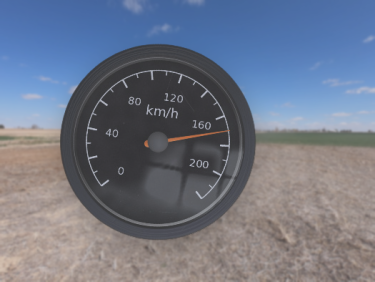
170 km/h
